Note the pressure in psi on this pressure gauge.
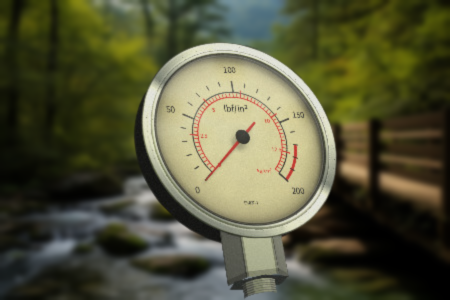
0 psi
